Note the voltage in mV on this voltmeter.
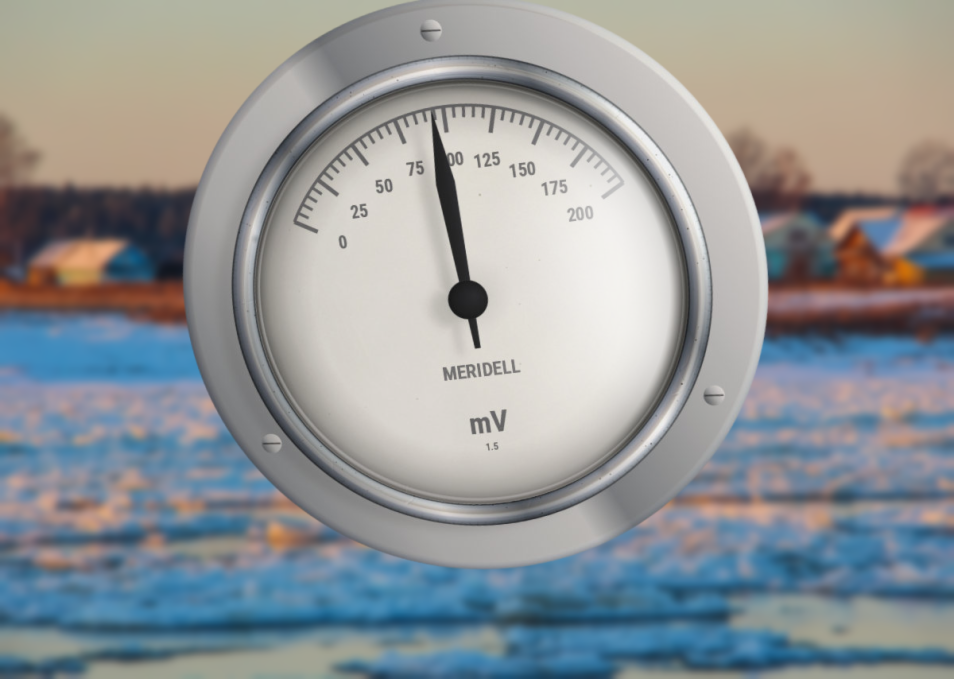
95 mV
